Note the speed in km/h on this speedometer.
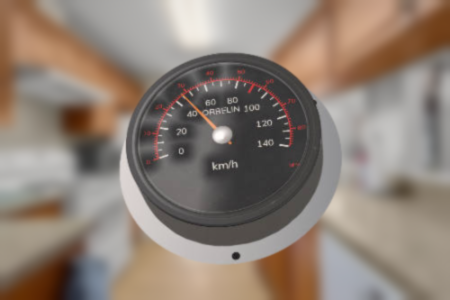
45 km/h
